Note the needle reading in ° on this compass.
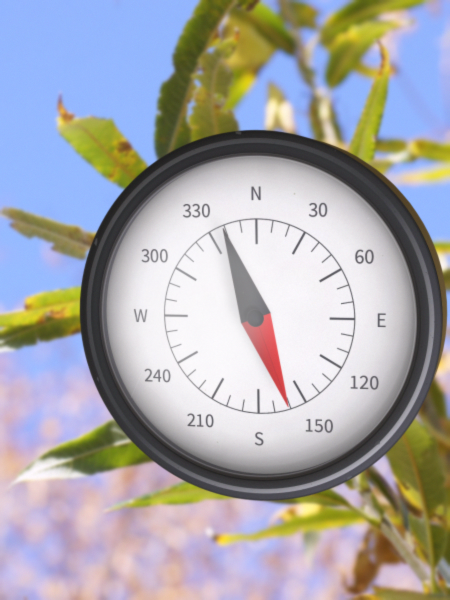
160 °
